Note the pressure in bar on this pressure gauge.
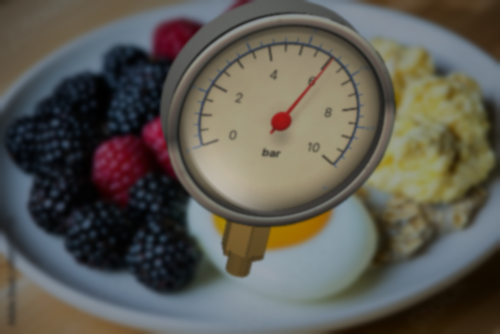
6 bar
